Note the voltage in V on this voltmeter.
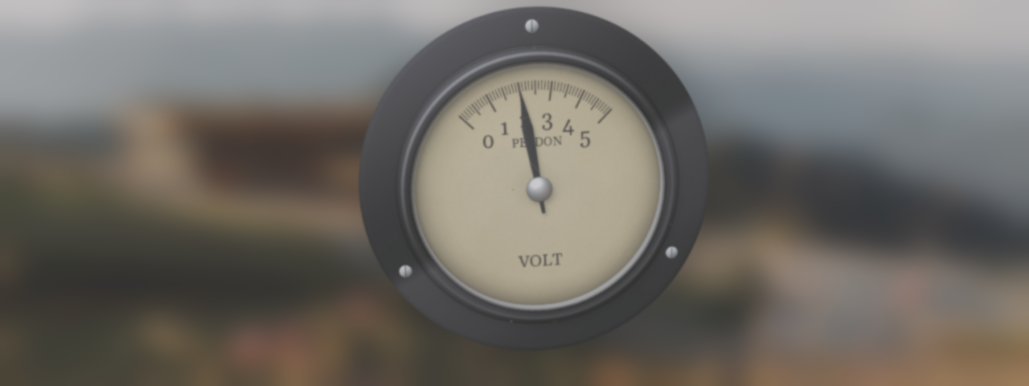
2 V
